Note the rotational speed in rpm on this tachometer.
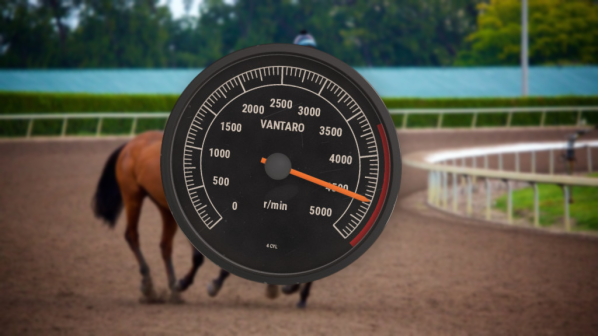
4500 rpm
